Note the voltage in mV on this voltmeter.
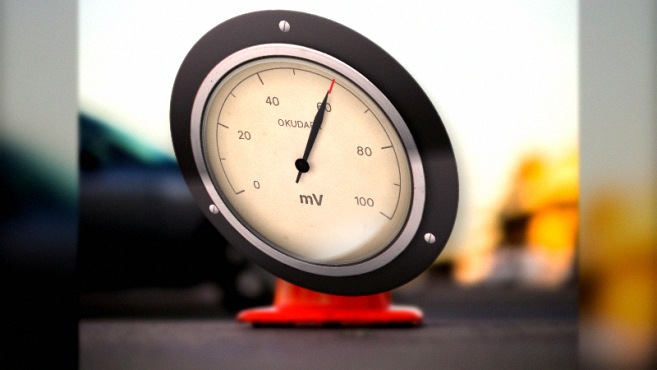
60 mV
